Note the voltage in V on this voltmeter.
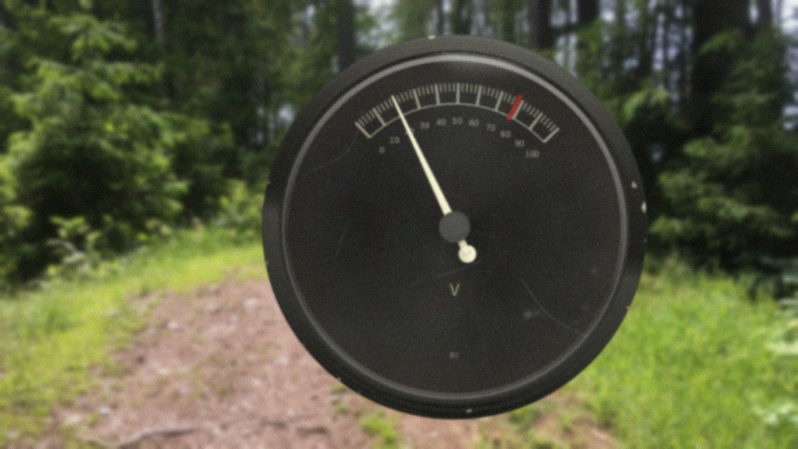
20 V
